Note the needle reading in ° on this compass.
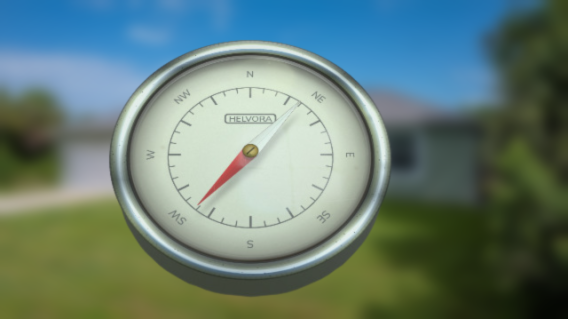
220 °
